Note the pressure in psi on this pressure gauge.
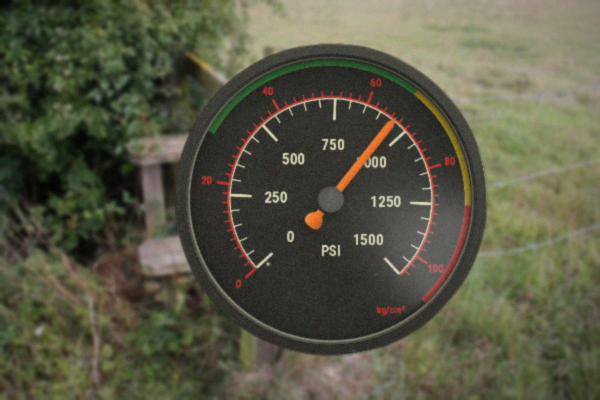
950 psi
